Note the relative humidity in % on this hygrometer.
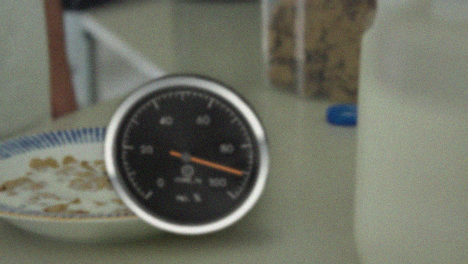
90 %
